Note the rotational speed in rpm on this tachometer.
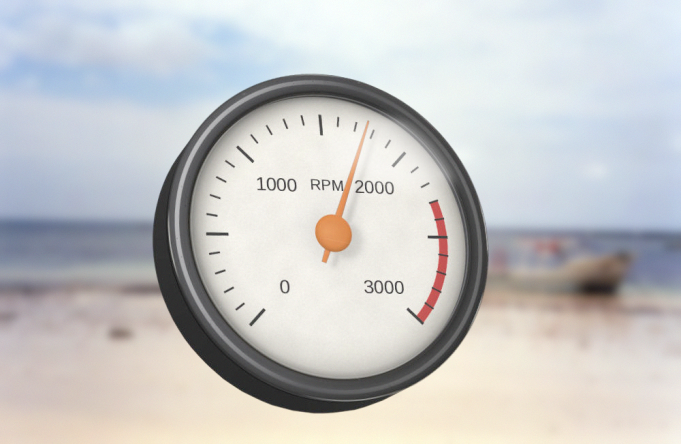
1750 rpm
